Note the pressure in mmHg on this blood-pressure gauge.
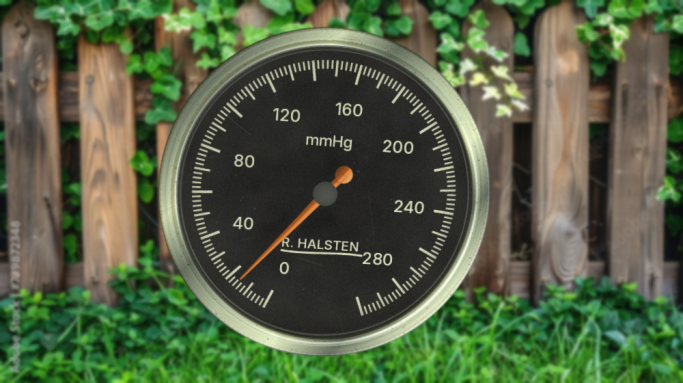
16 mmHg
